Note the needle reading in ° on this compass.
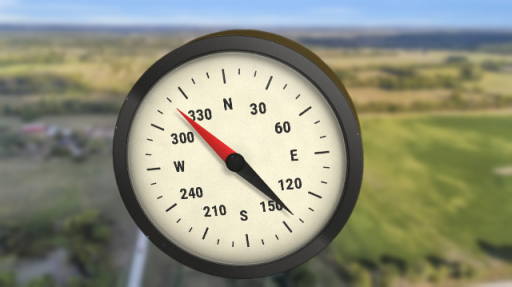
320 °
